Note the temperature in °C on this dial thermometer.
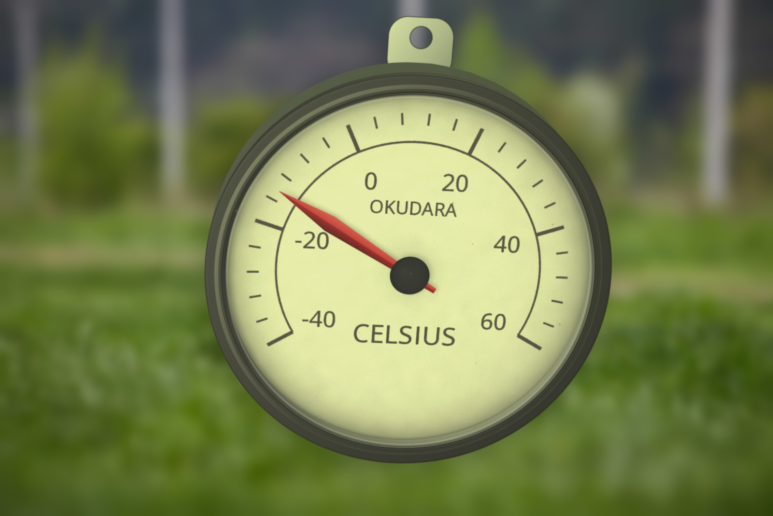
-14 °C
